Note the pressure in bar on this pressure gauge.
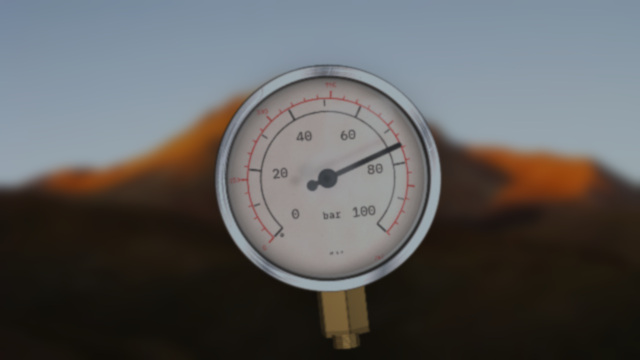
75 bar
